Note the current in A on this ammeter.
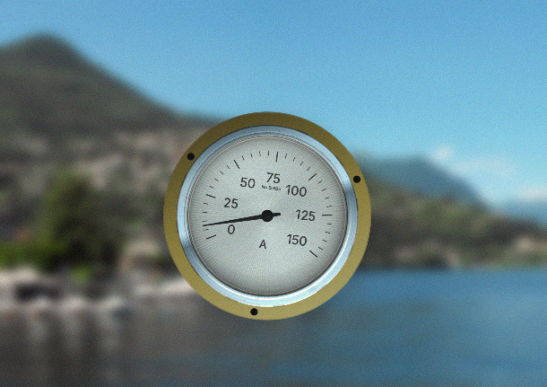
7.5 A
